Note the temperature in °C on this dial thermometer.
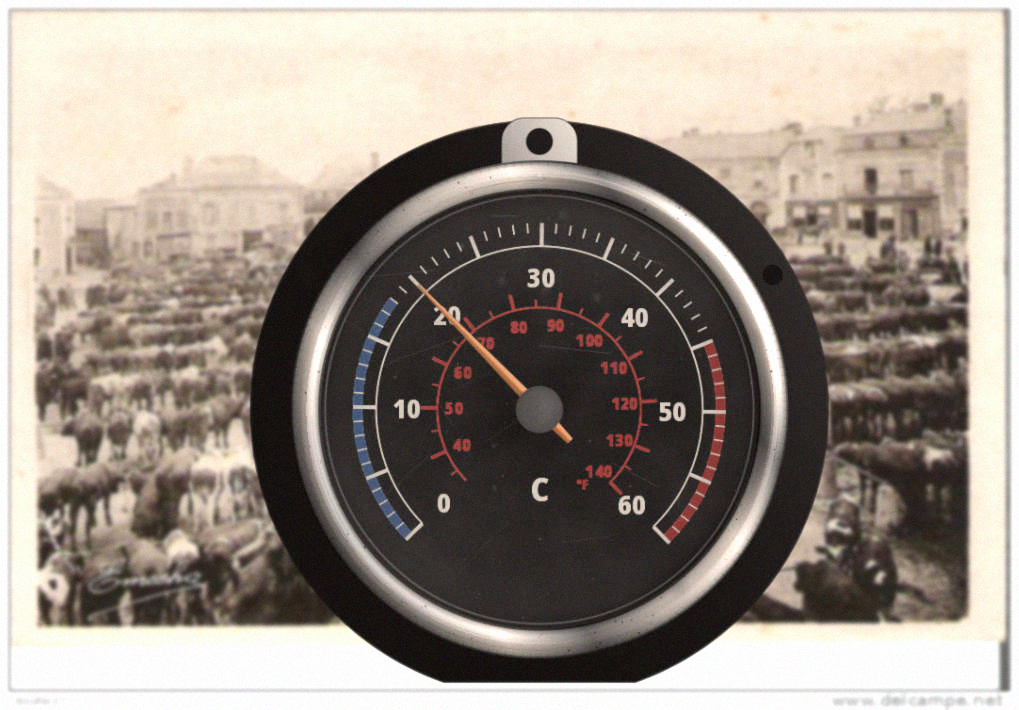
20 °C
